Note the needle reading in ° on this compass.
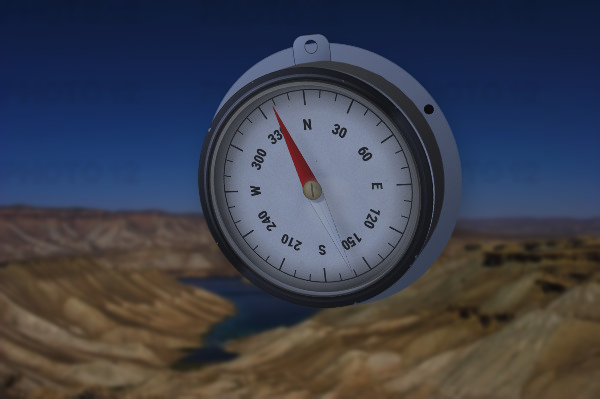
340 °
